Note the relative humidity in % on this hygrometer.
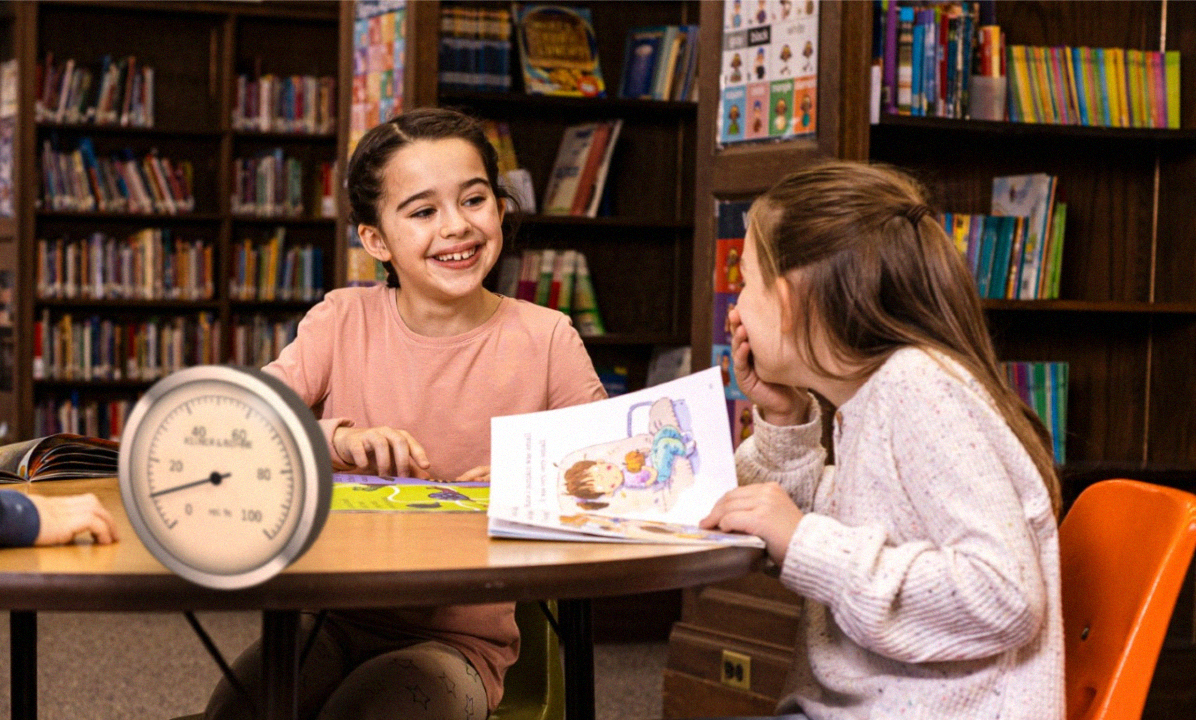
10 %
